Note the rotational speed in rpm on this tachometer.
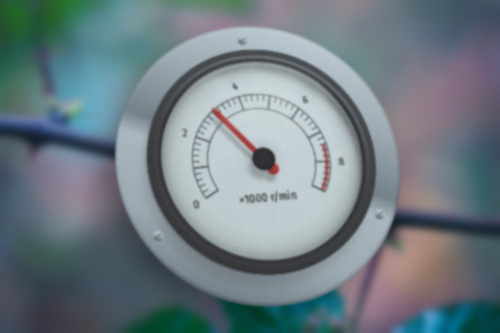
3000 rpm
